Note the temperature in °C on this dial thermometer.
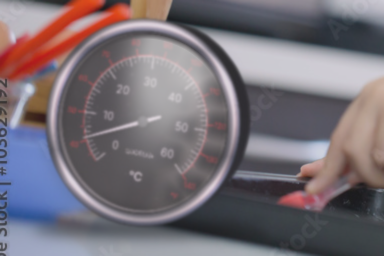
5 °C
